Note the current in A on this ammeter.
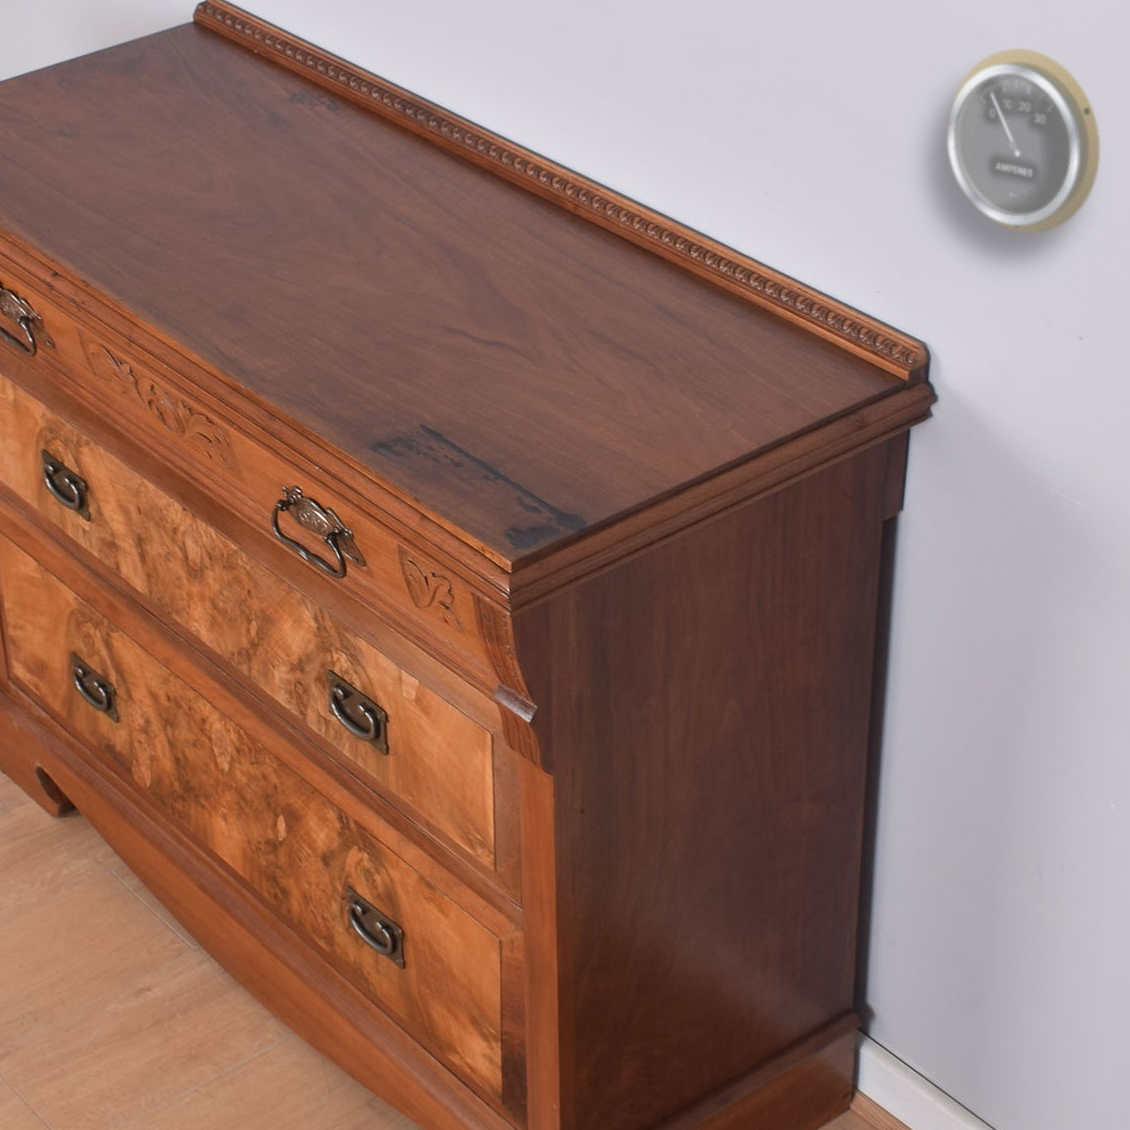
5 A
